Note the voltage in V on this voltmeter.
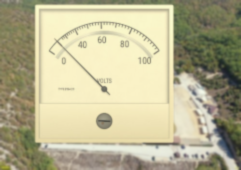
20 V
